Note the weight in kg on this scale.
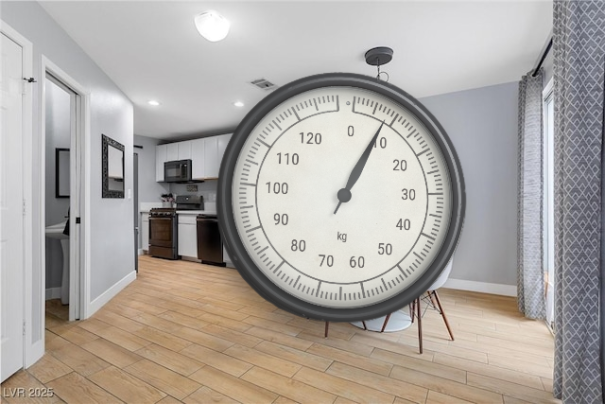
8 kg
